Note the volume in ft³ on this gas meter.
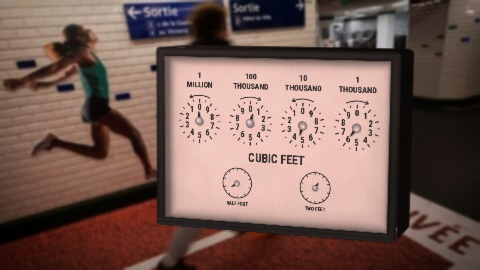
4600 ft³
